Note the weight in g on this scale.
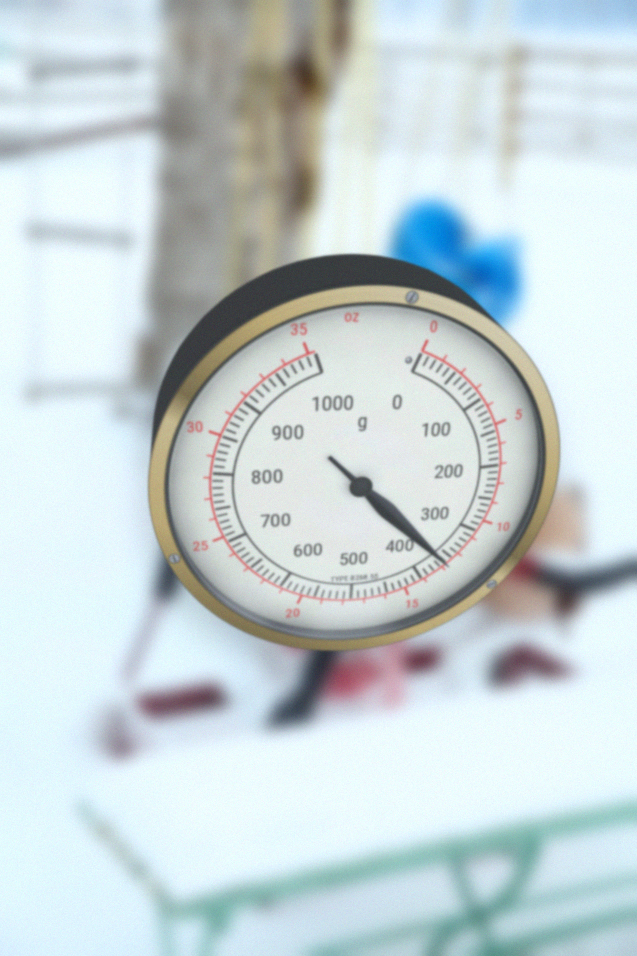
360 g
